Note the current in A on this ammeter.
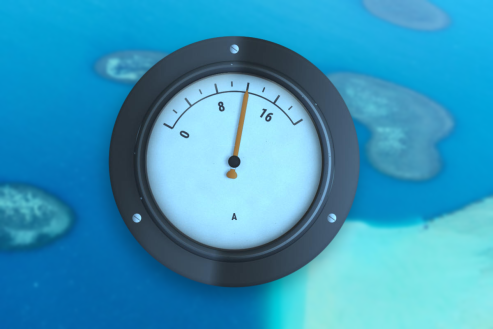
12 A
